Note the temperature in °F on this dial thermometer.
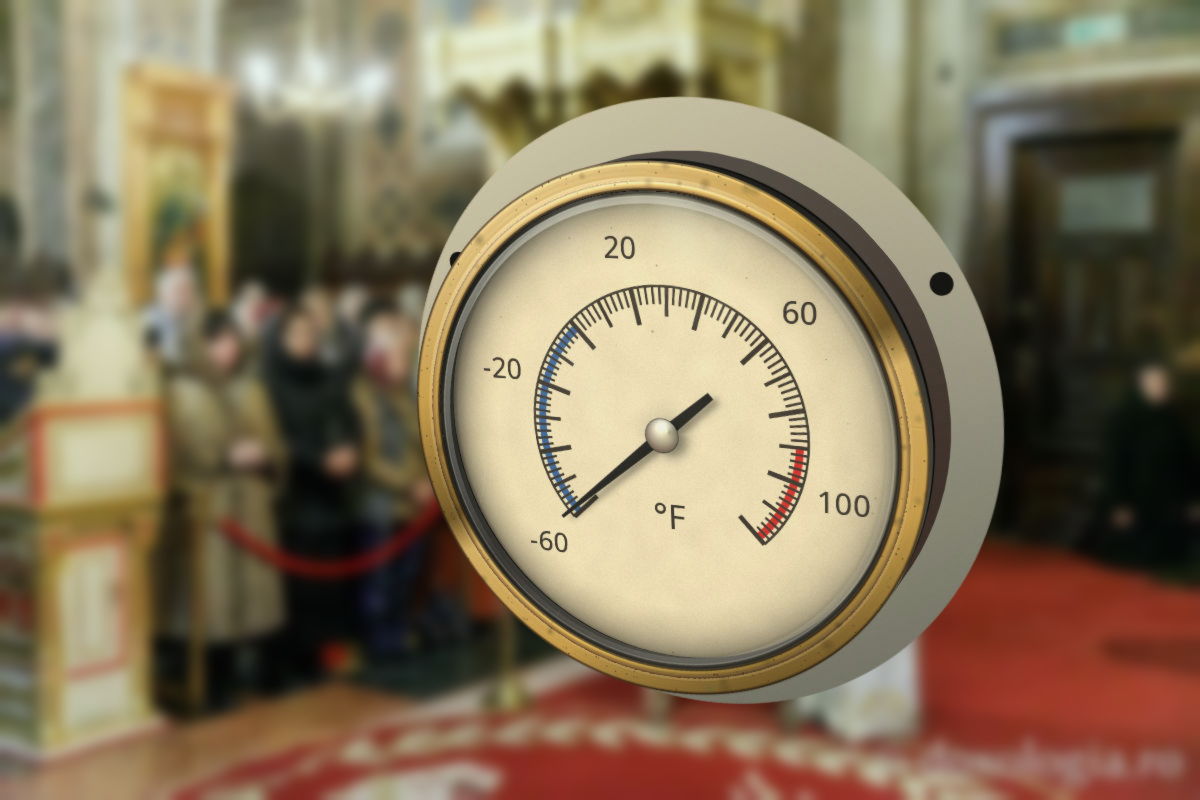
-58 °F
